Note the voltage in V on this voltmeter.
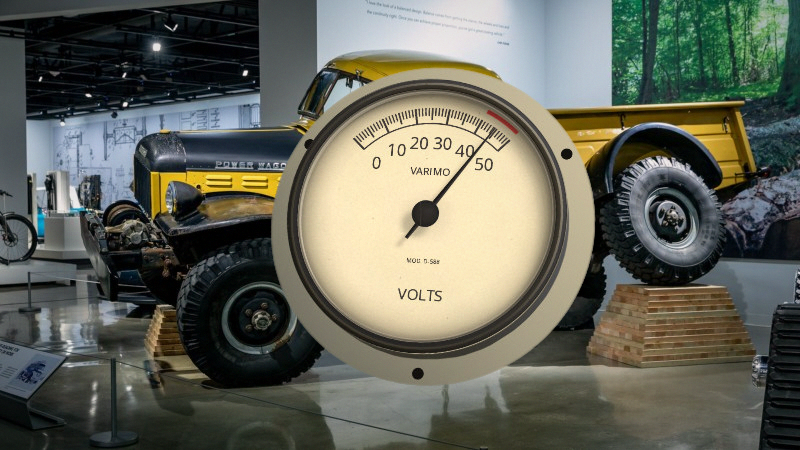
45 V
